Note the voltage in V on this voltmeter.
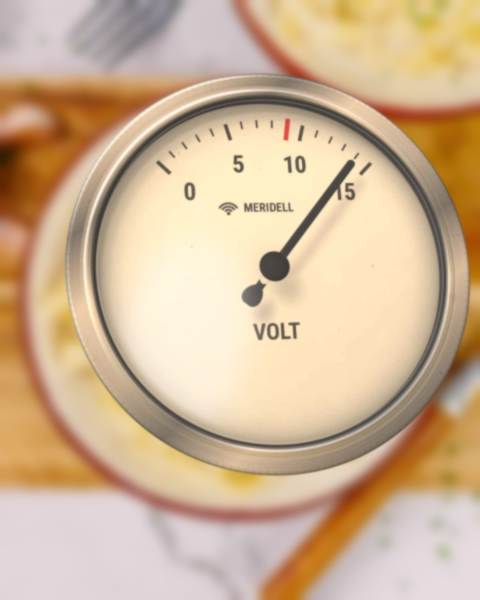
14 V
